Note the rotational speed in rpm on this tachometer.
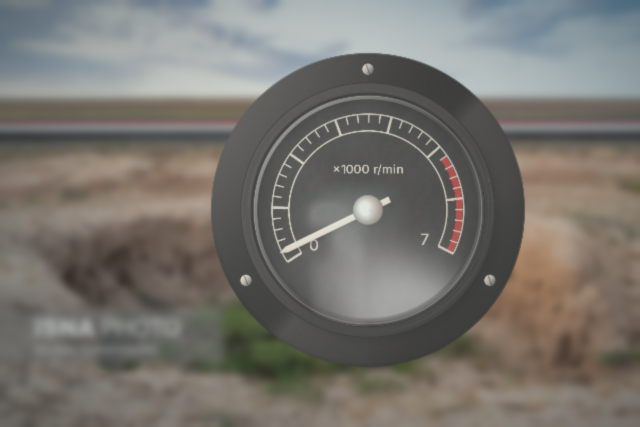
200 rpm
